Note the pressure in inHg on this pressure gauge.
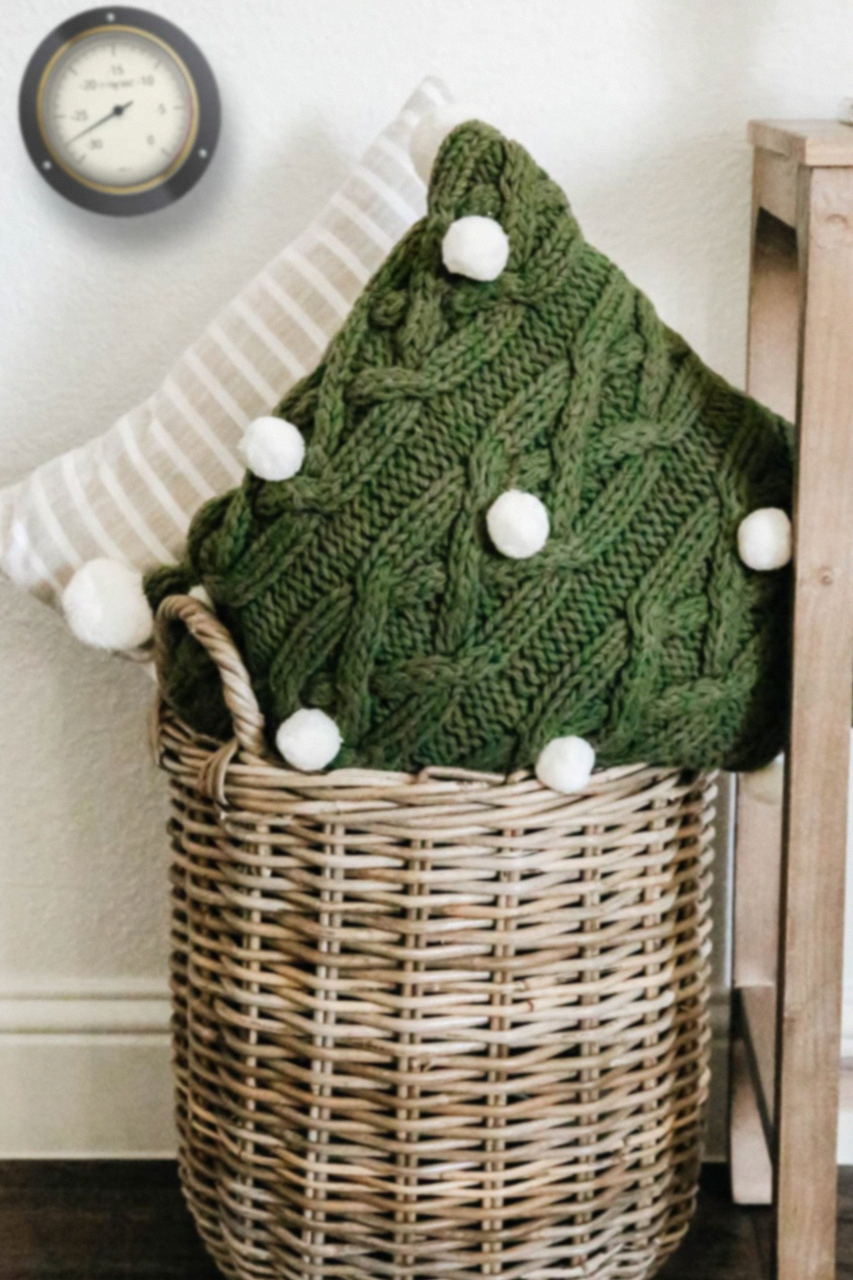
-28 inHg
